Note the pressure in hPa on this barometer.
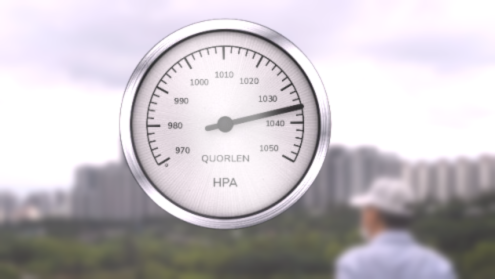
1036 hPa
